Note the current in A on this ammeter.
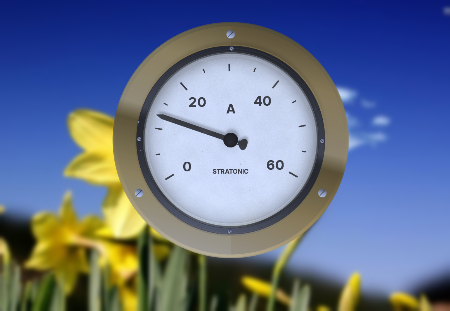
12.5 A
